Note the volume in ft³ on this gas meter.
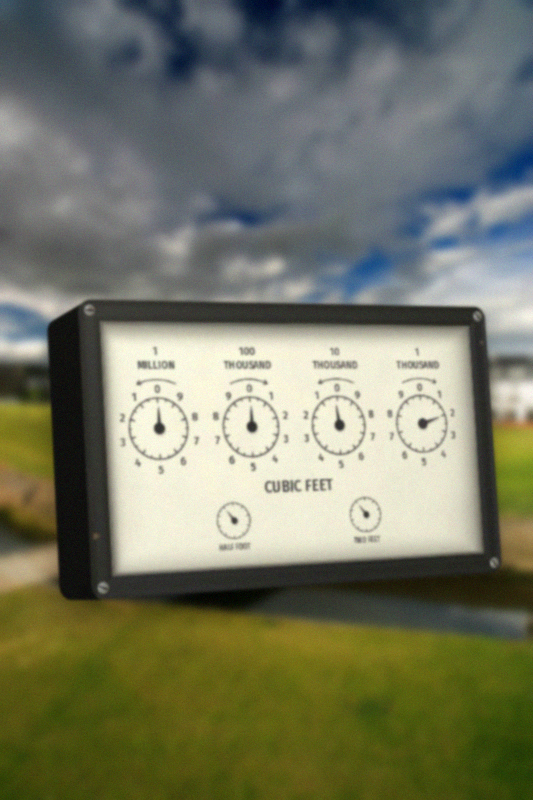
200 ft³
